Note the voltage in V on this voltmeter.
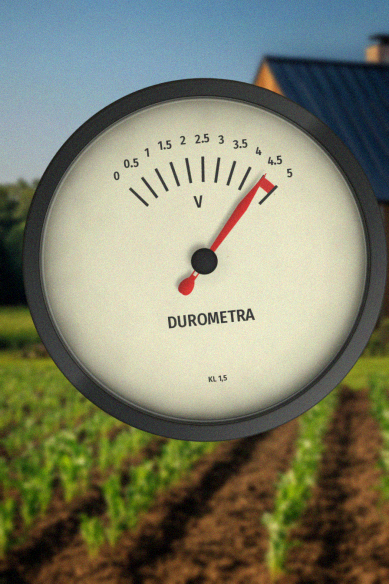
4.5 V
